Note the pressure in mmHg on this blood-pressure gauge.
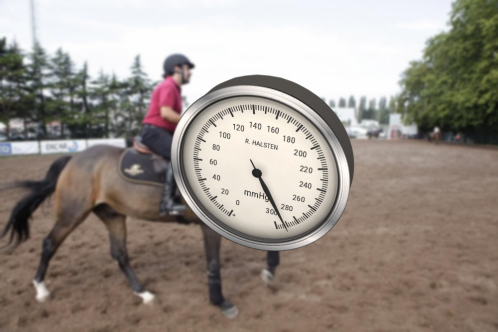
290 mmHg
